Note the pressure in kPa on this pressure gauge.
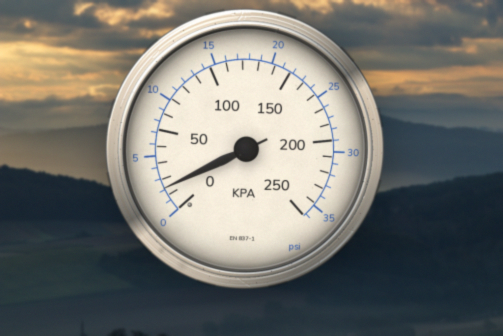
15 kPa
